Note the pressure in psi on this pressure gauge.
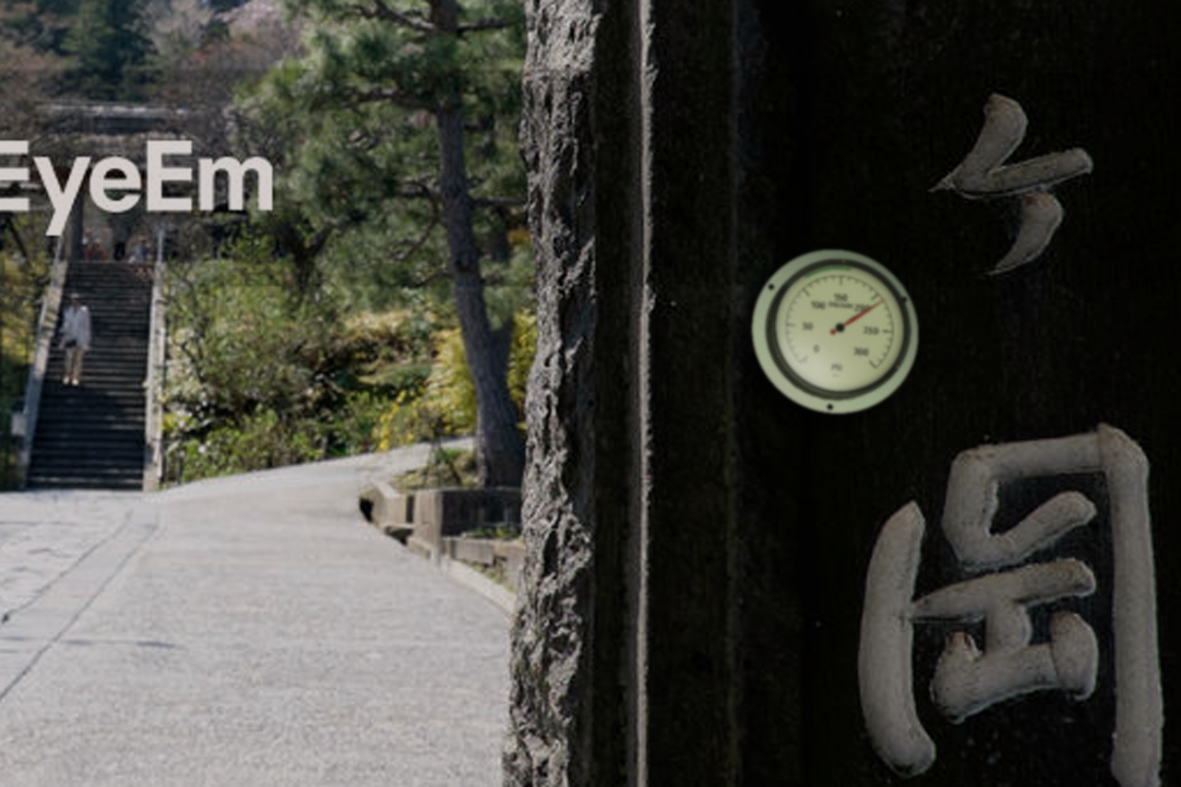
210 psi
